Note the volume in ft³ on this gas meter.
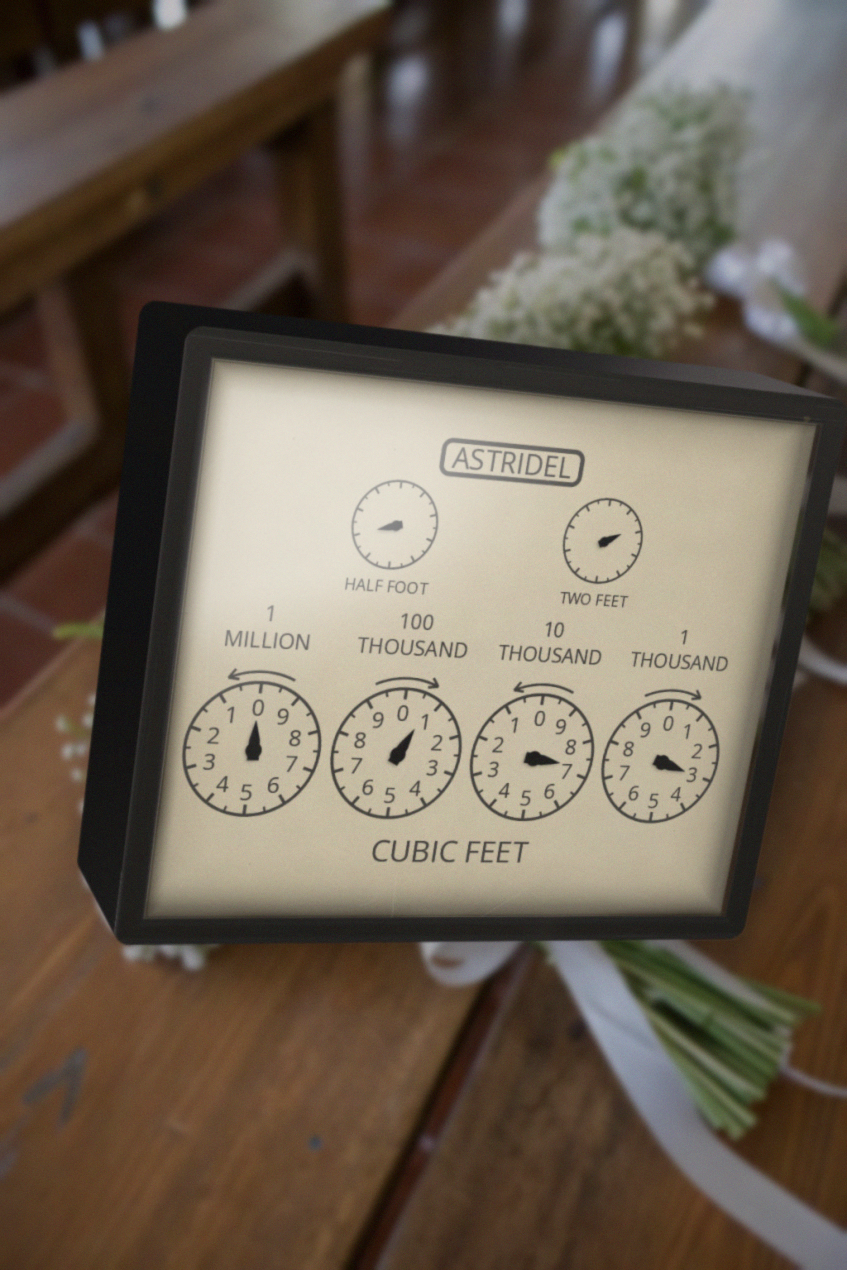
7300 ft³
